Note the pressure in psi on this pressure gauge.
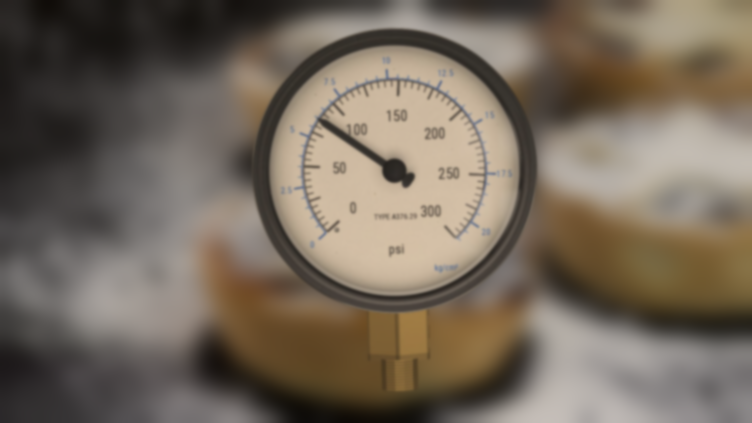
85 psi
